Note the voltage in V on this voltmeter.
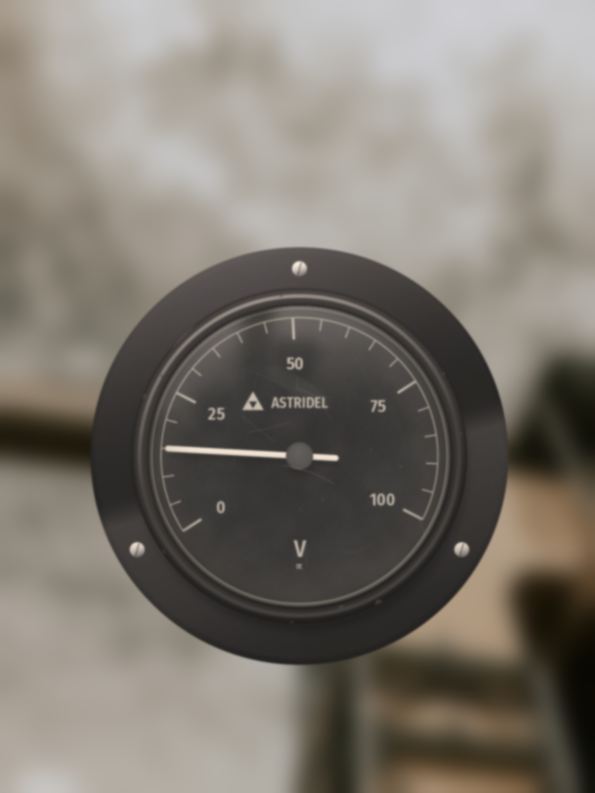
15 V
